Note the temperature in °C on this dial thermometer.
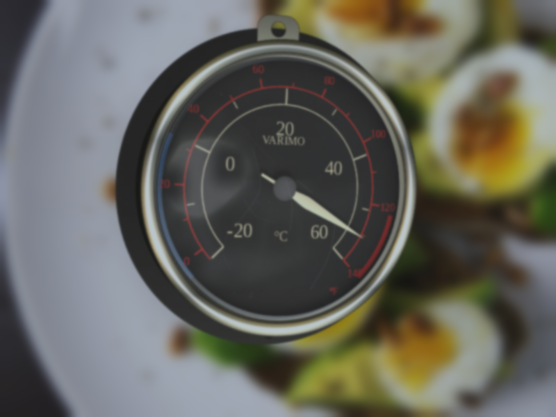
55 °C
